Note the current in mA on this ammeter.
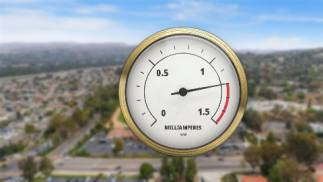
1.2 mA
